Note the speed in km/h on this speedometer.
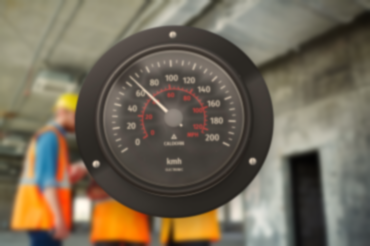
65 km/h
